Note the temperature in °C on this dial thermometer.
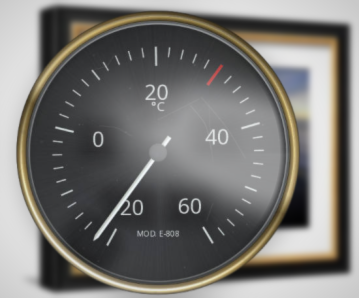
-18 °C
